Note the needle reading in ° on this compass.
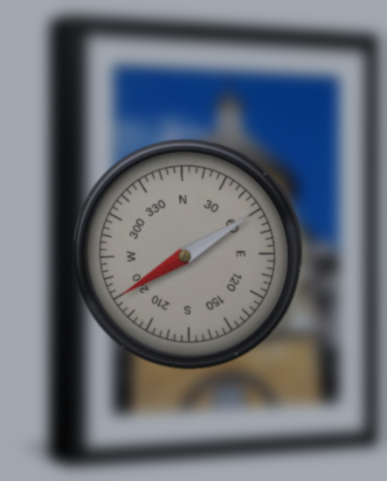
240 °
